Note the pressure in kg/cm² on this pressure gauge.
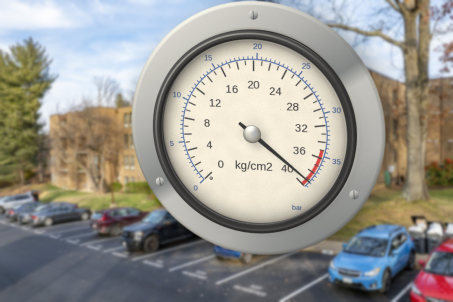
39 kg/cm²
